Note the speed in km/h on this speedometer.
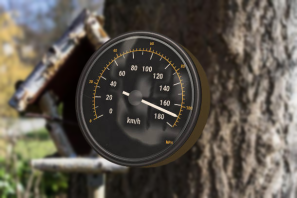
170 km/h
